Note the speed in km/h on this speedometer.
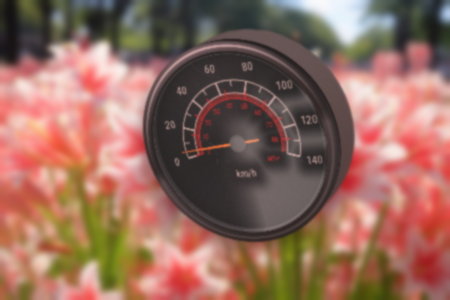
5 km/h
